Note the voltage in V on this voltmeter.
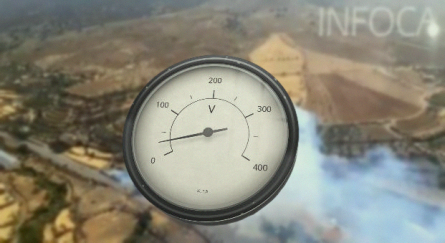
25 V
